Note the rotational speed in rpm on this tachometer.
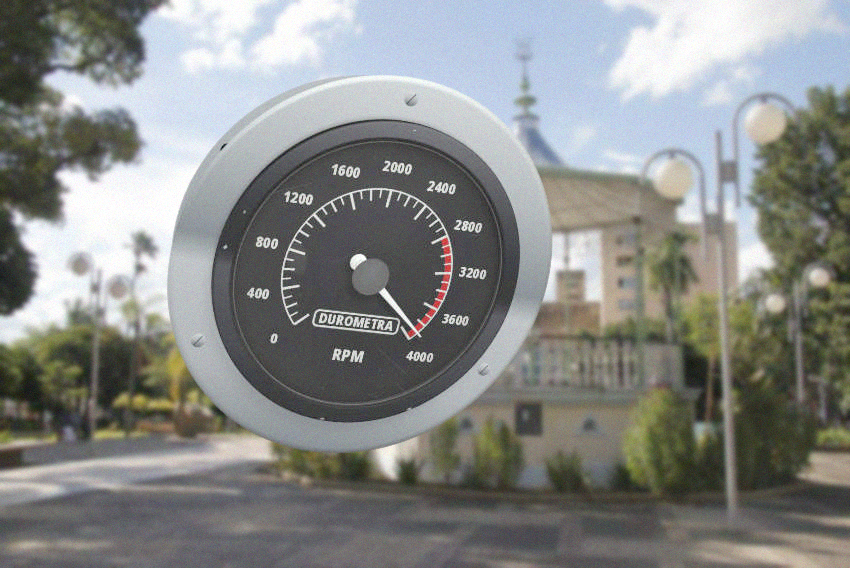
3900 rpm
